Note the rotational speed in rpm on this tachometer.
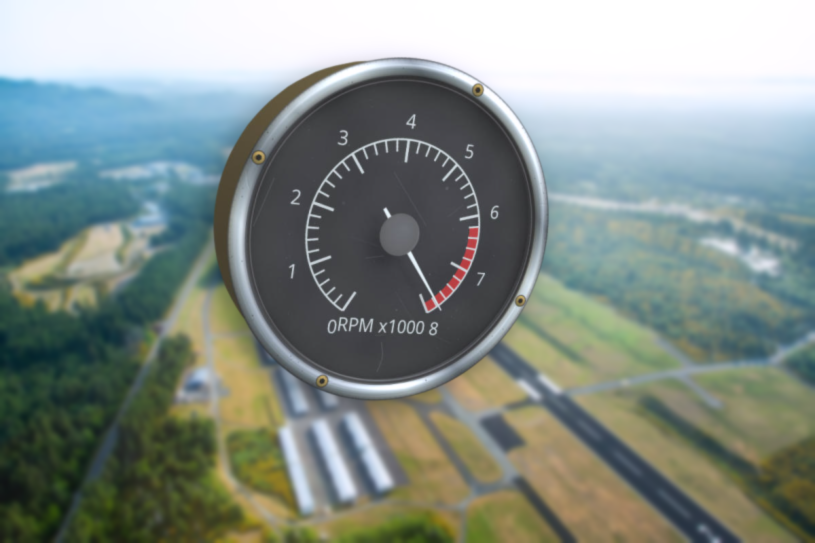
7800 rpm
